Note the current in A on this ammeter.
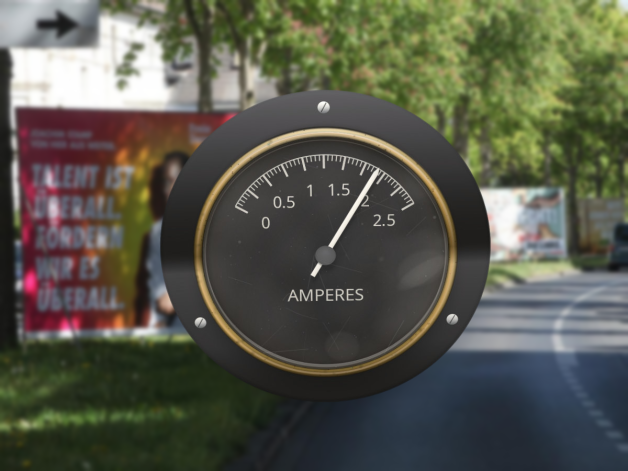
1.9 A
